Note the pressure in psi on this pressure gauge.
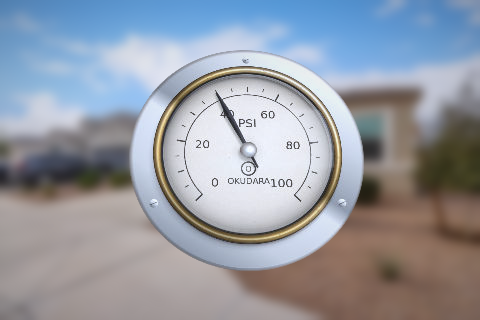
40 psi
